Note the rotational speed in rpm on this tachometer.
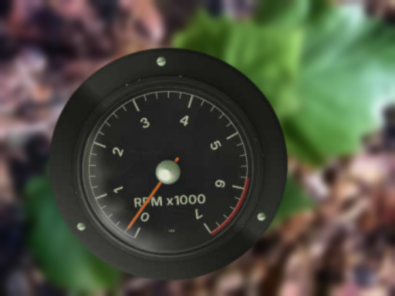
200 rpm
